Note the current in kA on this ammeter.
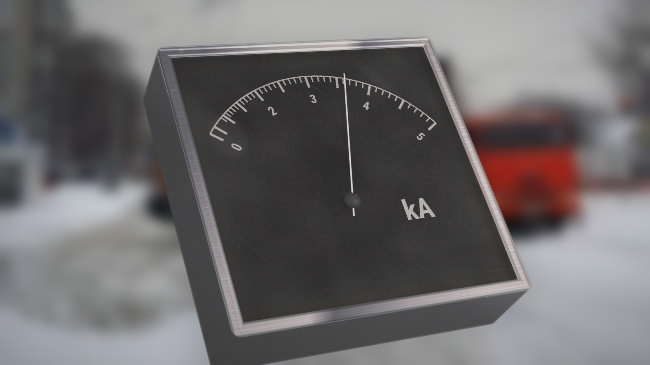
3.6 kA
